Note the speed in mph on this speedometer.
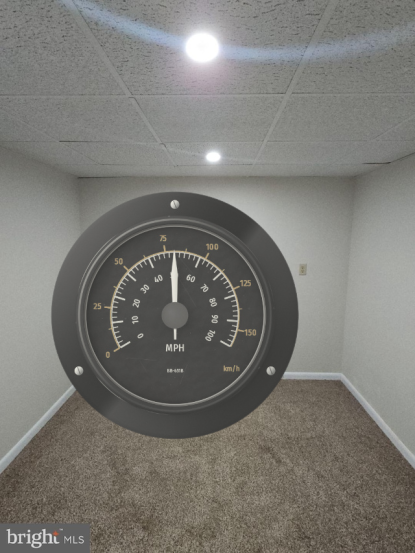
50 mph
